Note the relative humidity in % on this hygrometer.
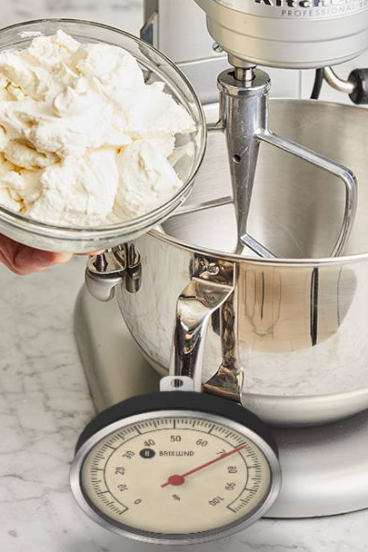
70 %
